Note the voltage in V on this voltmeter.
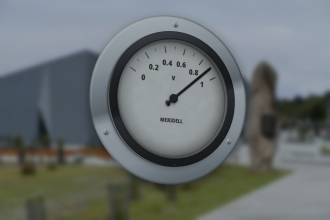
0.9 V
